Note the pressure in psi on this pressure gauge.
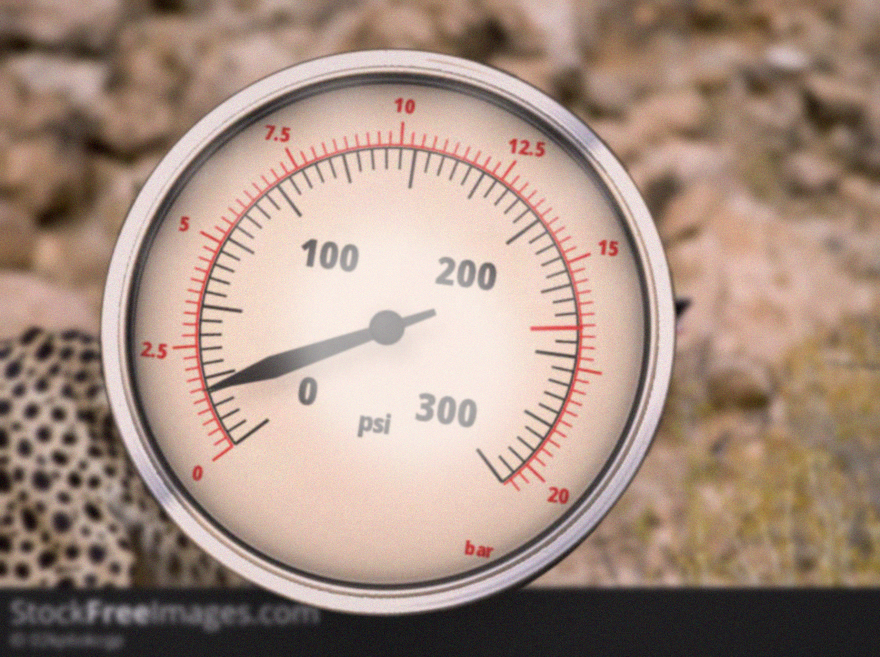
20 psi
